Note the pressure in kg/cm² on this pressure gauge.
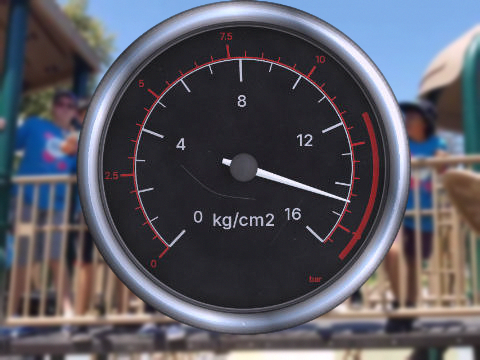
14.5 kg/cm²
